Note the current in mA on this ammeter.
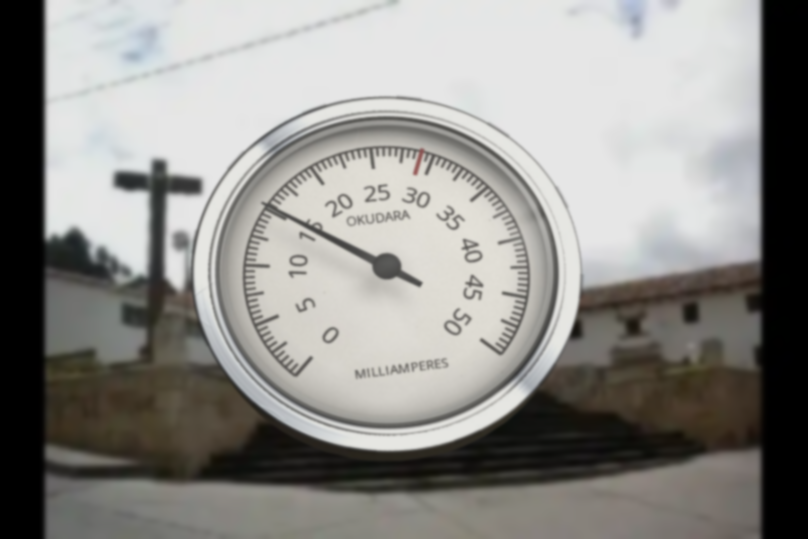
15 mA
